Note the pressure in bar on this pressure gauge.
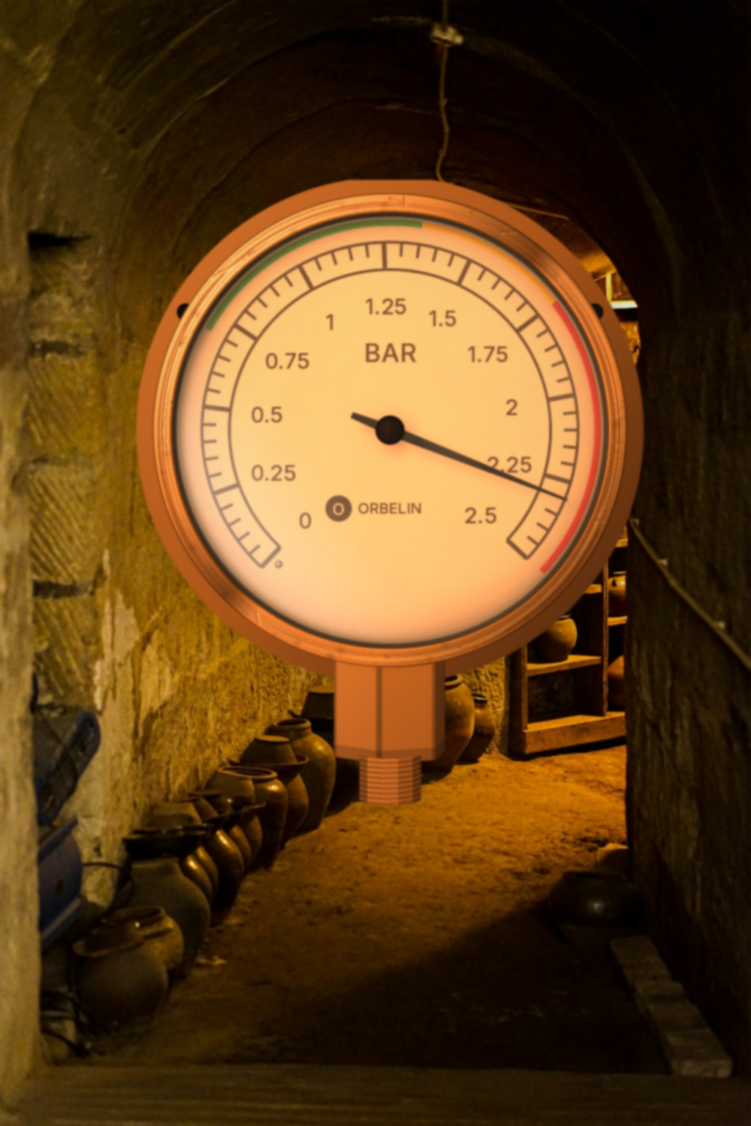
2.3 bar
